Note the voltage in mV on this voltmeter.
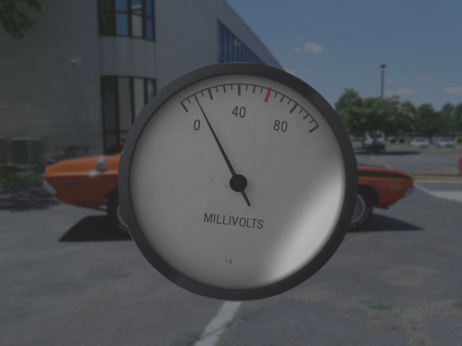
10 mV
